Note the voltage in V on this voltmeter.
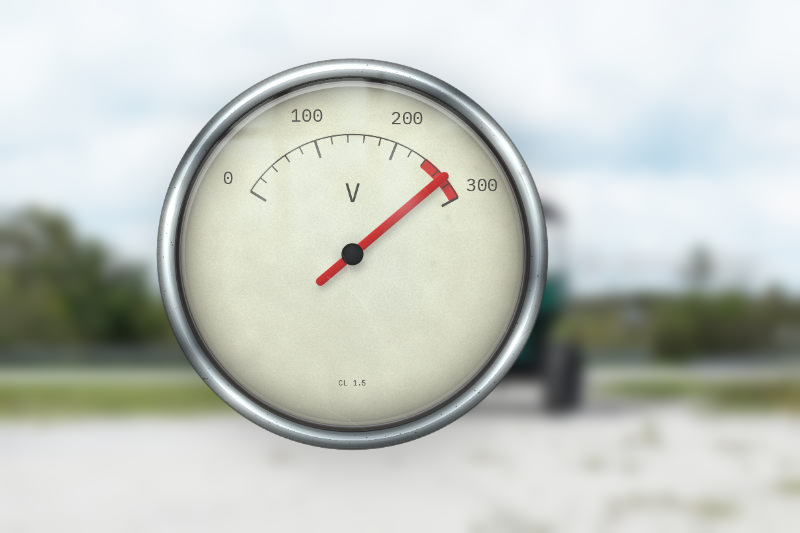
270 V
